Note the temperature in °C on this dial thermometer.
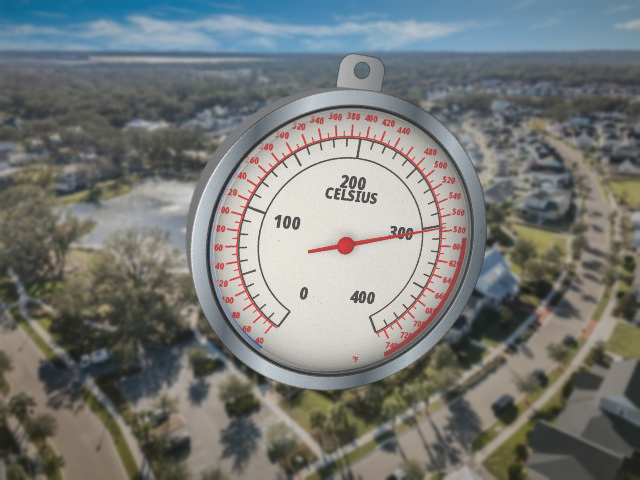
300 °C
